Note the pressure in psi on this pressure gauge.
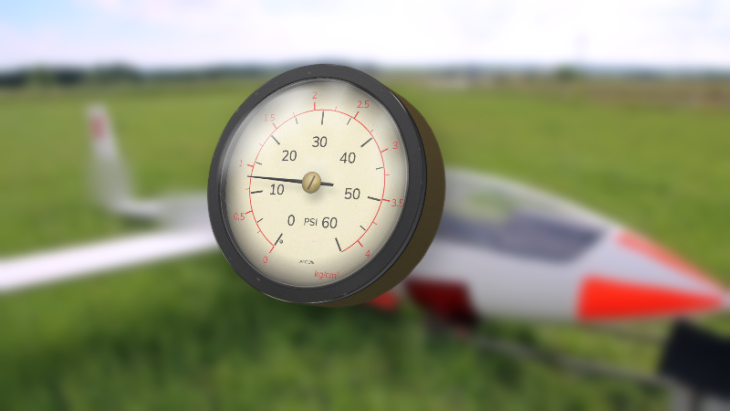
12.5 psi
